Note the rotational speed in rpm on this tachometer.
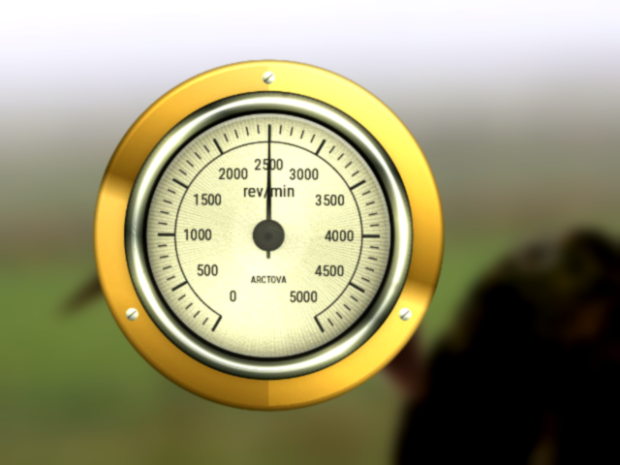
2500 rpm
